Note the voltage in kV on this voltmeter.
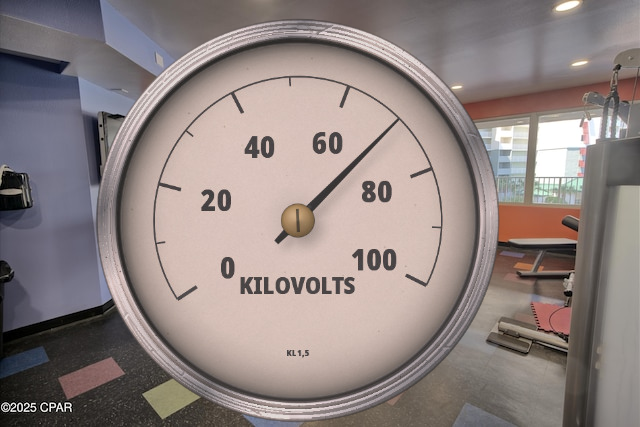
70 kV
